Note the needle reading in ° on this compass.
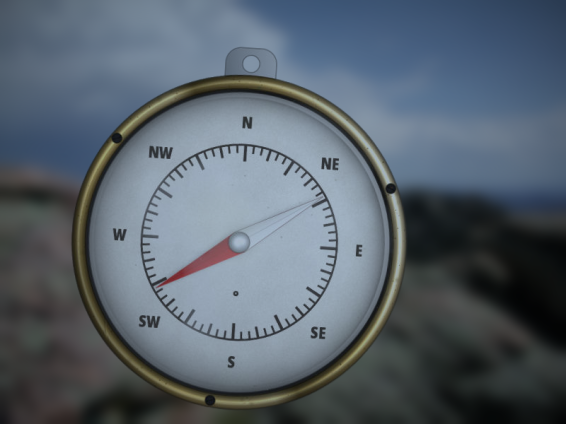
237.5 °
